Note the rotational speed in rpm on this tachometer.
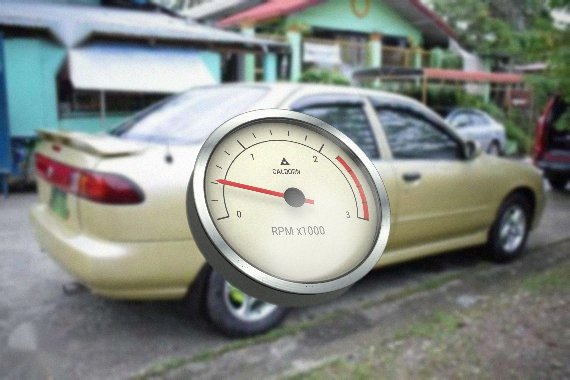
400 rpm
